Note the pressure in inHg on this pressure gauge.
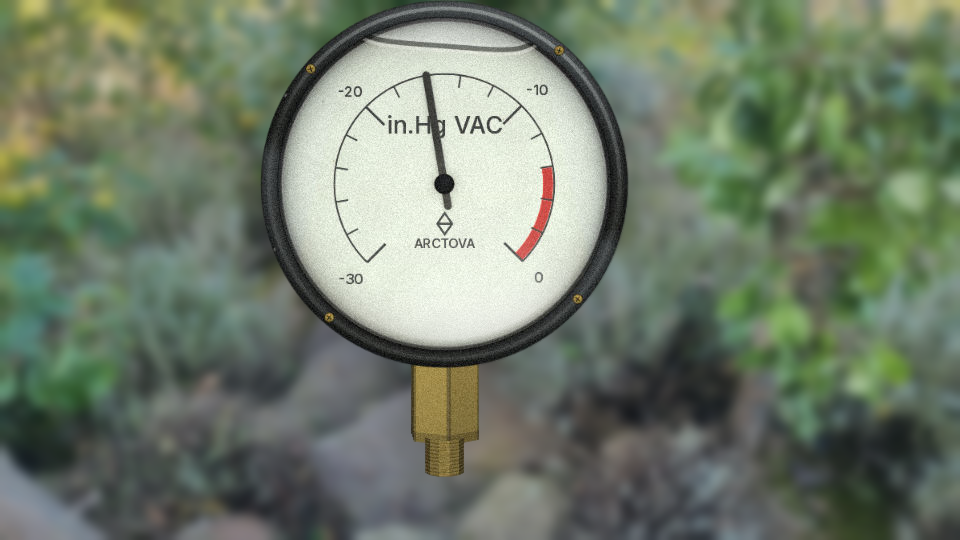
-16 inHg
